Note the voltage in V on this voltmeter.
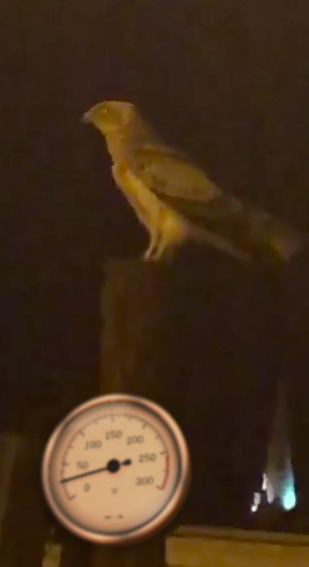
25 V
